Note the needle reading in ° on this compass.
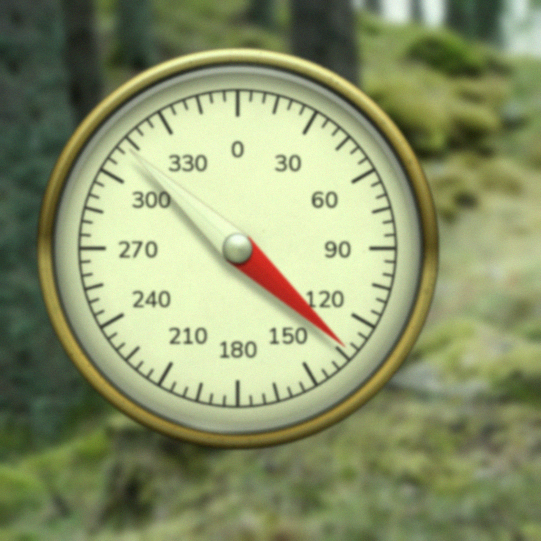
132.5 °
